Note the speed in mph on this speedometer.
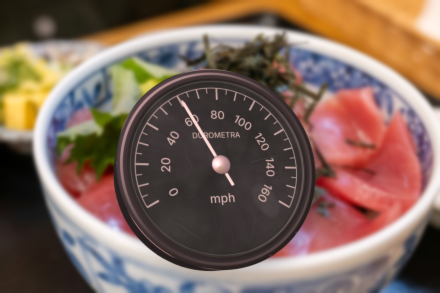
60 mph
